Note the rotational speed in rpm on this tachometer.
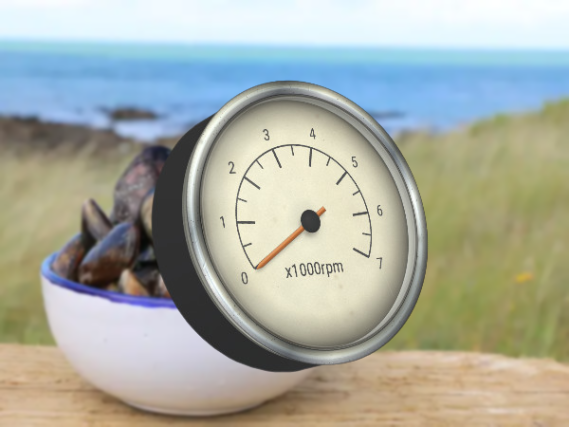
0 rpm
